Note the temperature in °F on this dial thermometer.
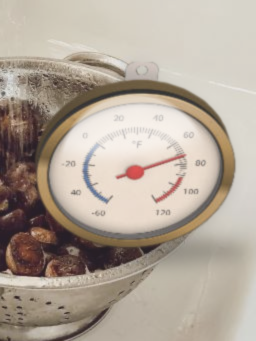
70 °F
